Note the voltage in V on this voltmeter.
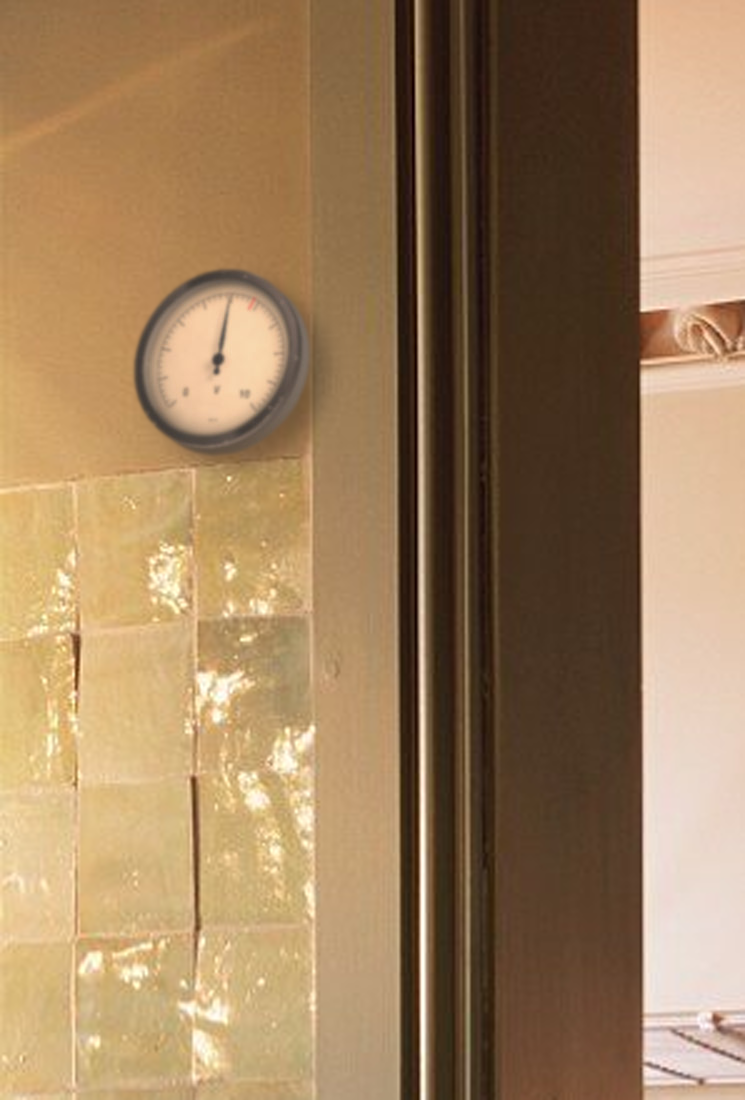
5 V
